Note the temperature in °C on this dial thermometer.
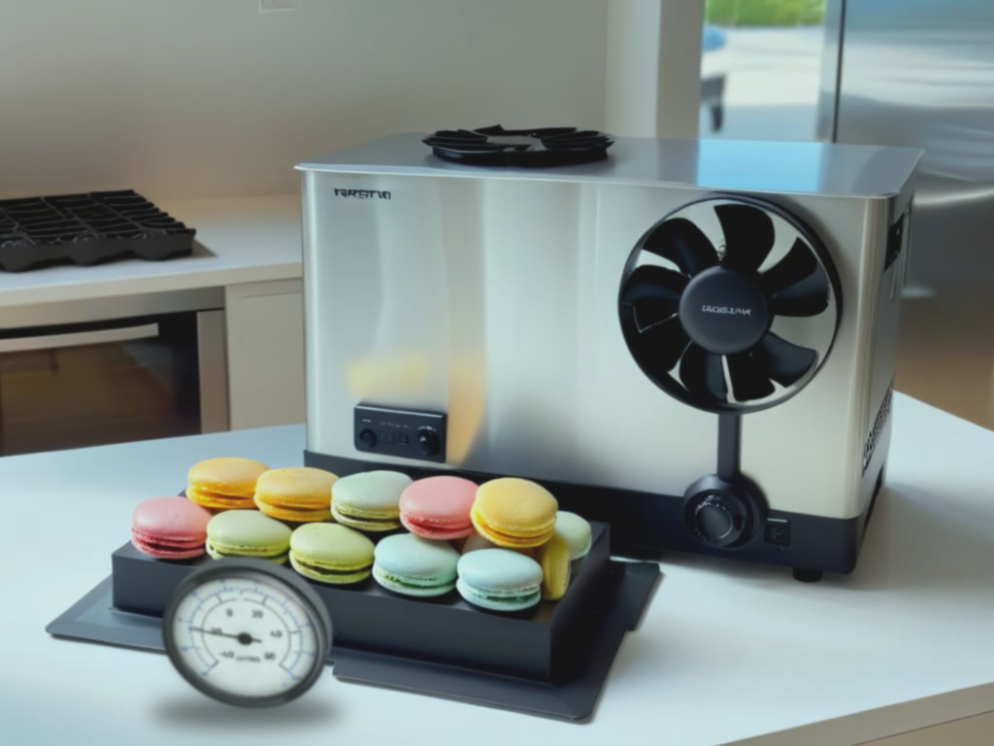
-20 °C
